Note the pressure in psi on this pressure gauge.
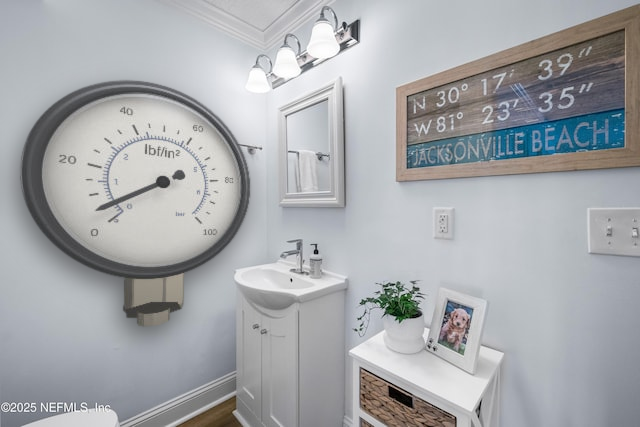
5 psi
